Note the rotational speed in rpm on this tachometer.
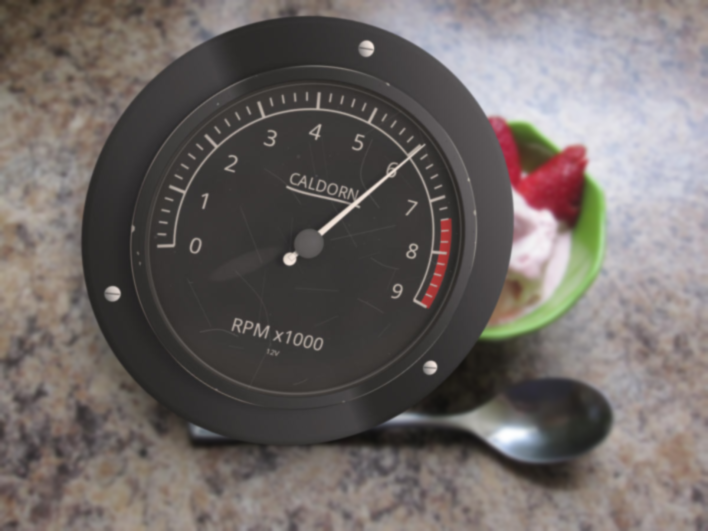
6000 rpm
